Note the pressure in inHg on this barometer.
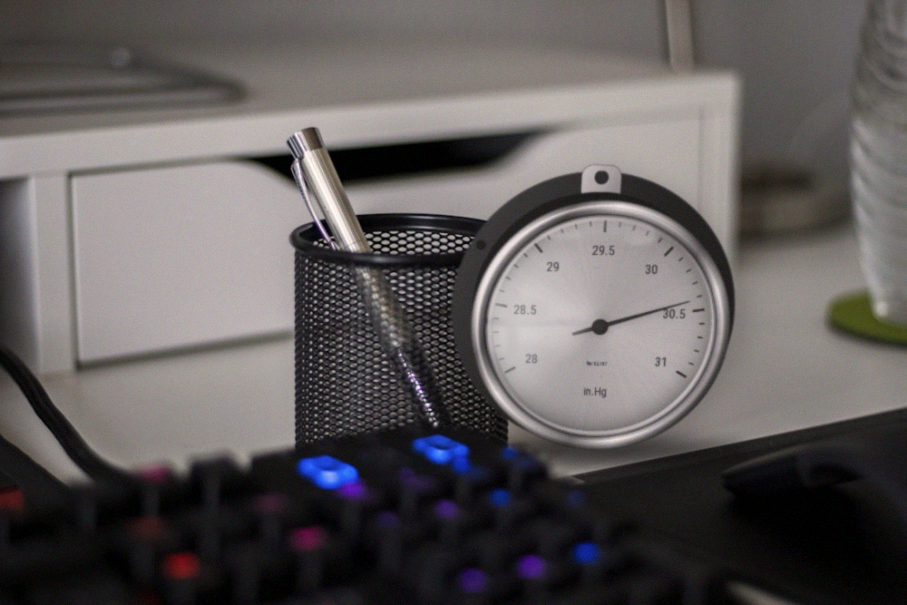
30.4 inHg
